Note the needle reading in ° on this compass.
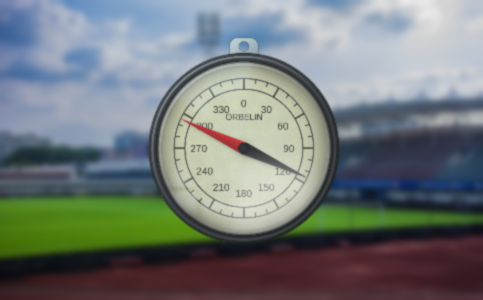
295 °
